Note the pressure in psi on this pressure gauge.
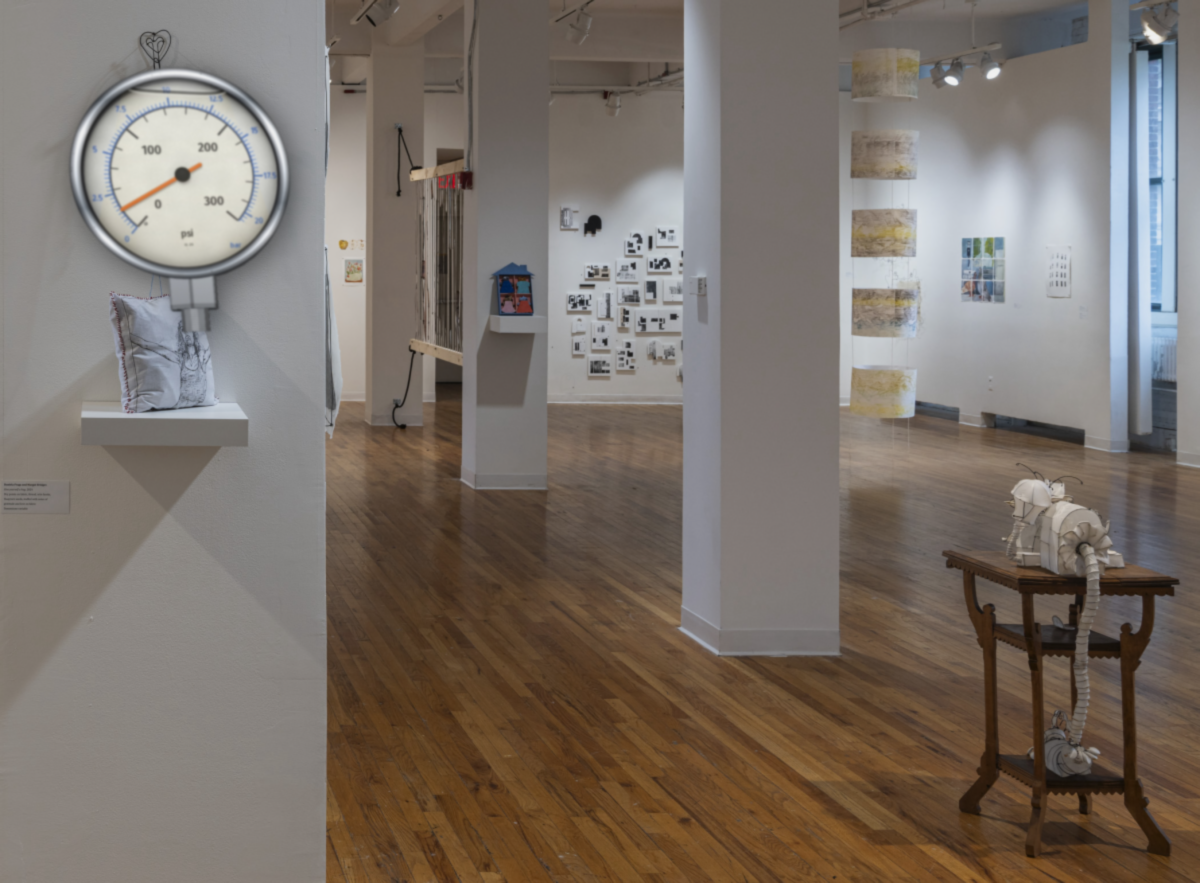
20 psi
